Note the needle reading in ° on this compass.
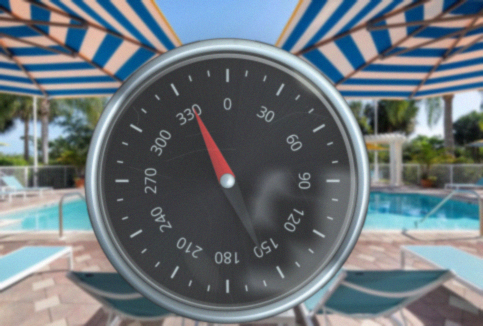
335 °
